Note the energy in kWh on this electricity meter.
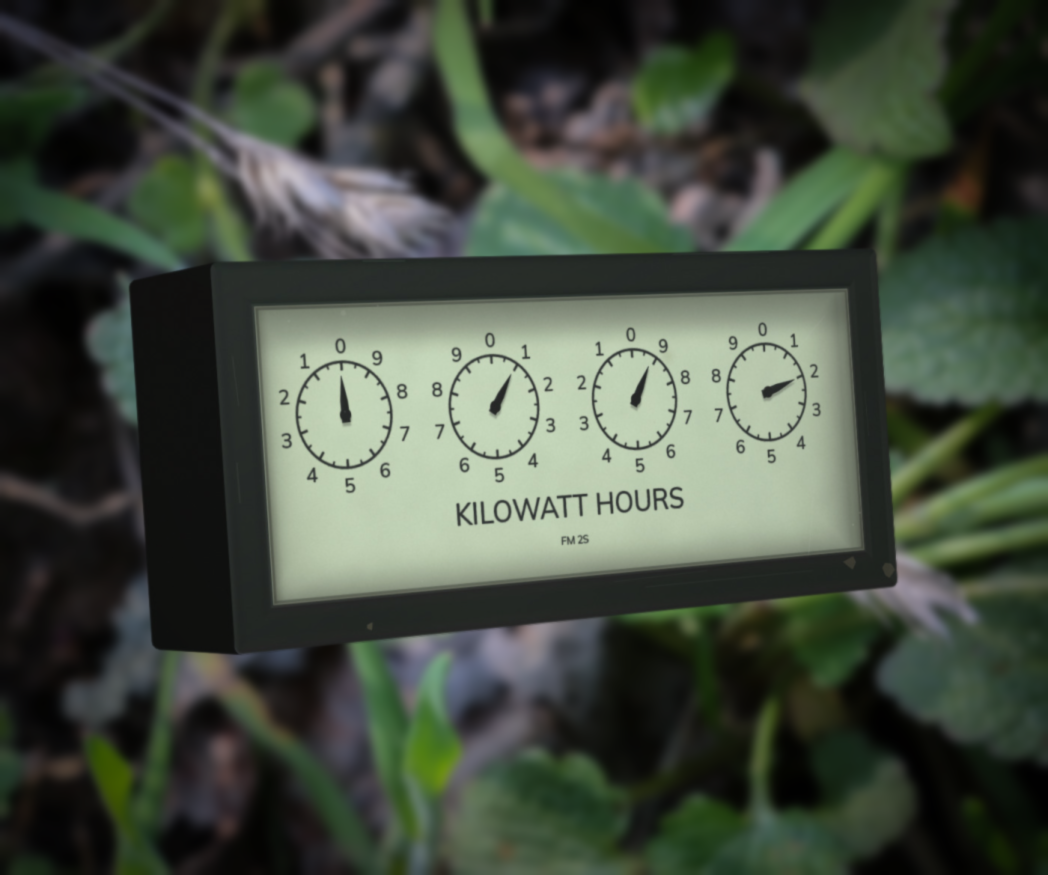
92 kWh
